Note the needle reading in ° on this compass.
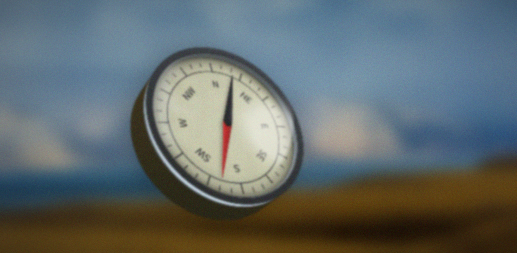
200 °
